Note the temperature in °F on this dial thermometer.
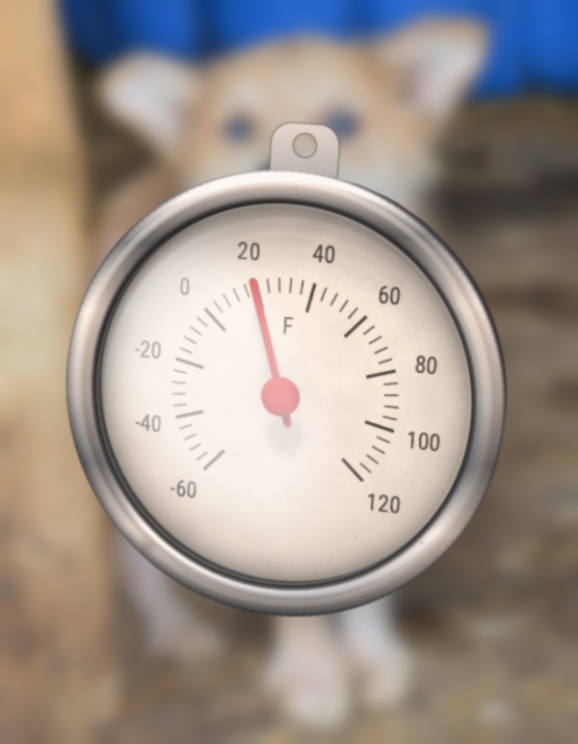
20 °F
